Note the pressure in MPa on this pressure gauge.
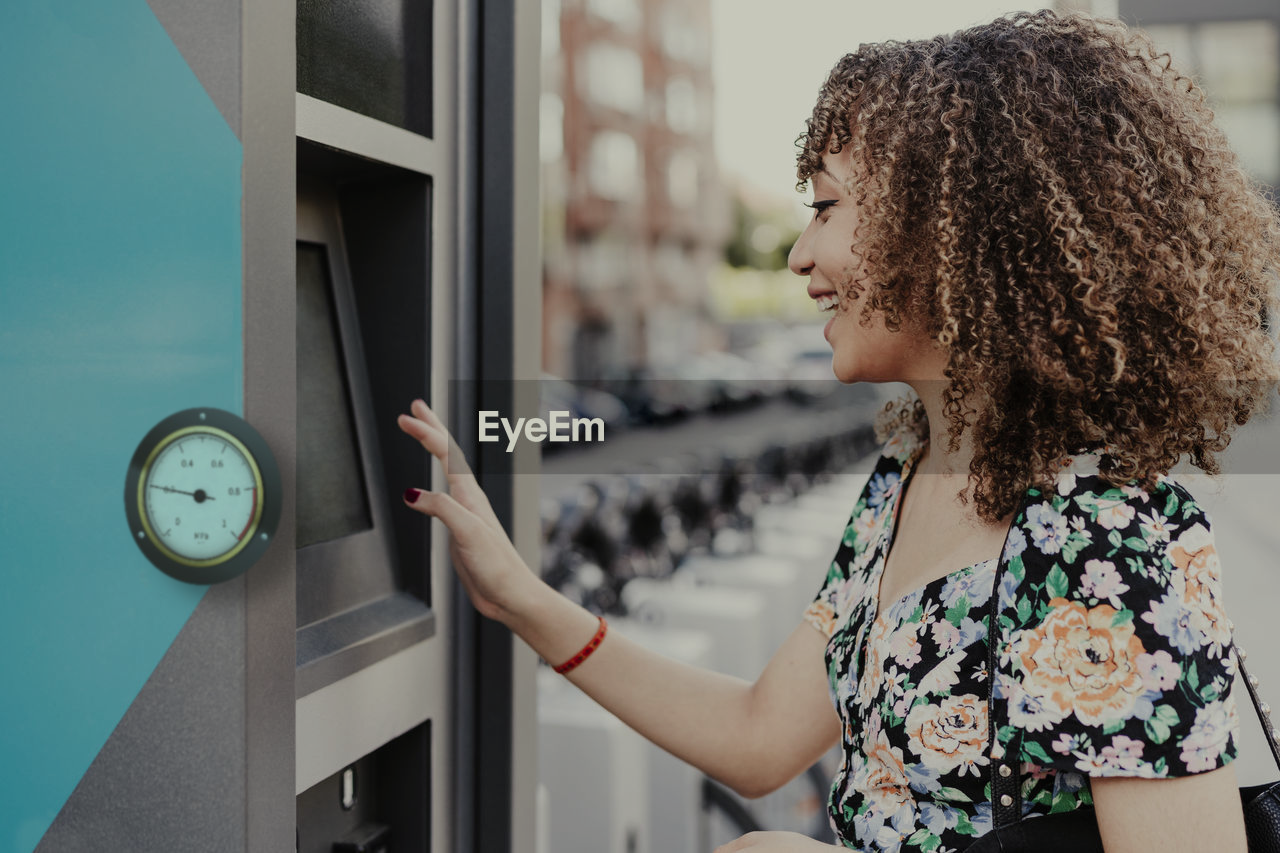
0.2 MPa
